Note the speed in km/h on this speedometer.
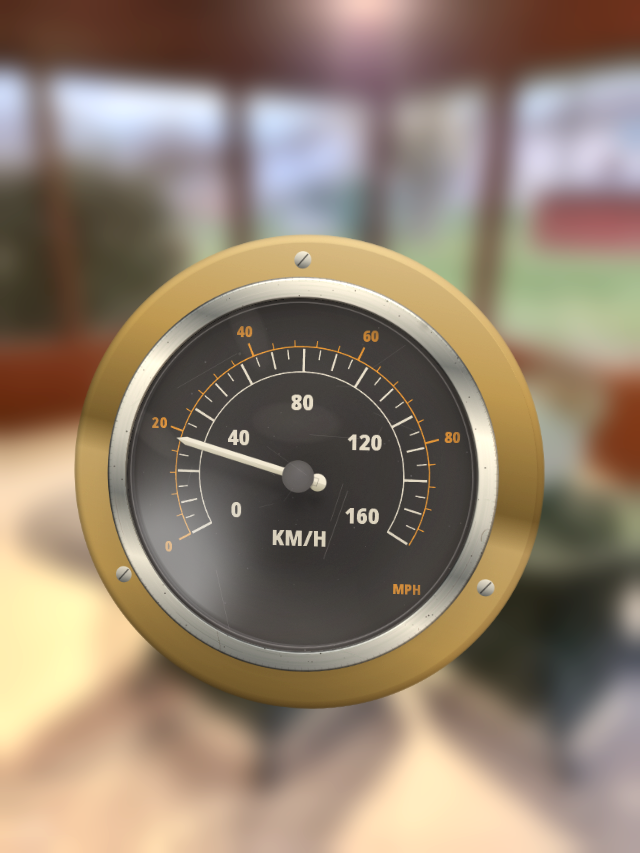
30 km/h
